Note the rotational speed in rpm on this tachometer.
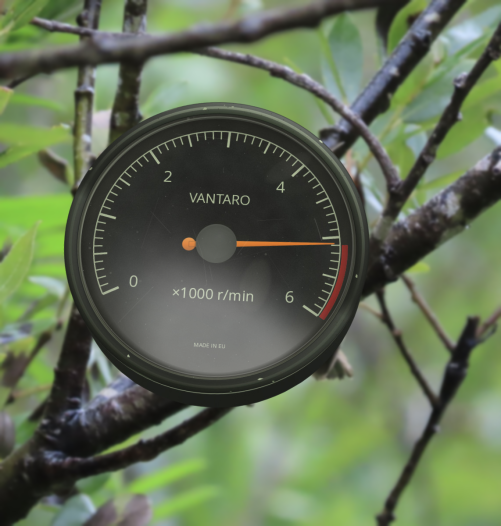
5100 rpm
